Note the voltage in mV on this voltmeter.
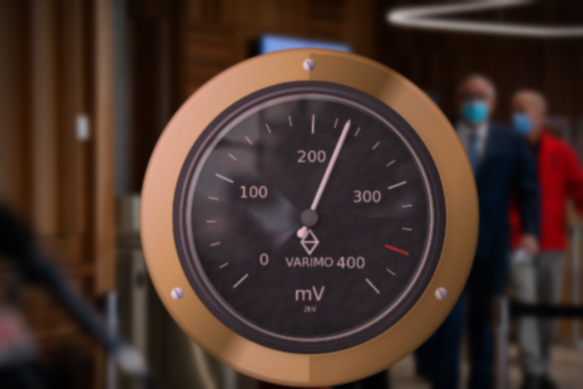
230 mV
